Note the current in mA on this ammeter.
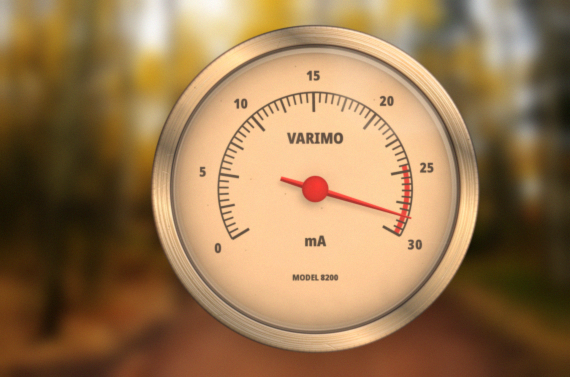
28.5 mA
